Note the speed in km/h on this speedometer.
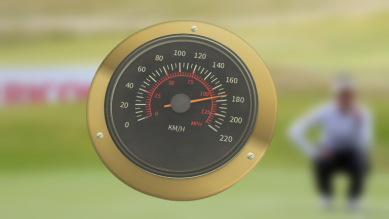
175 km/h
